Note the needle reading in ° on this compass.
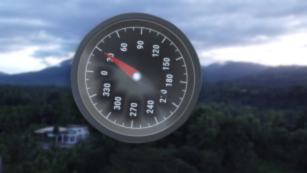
30 °
